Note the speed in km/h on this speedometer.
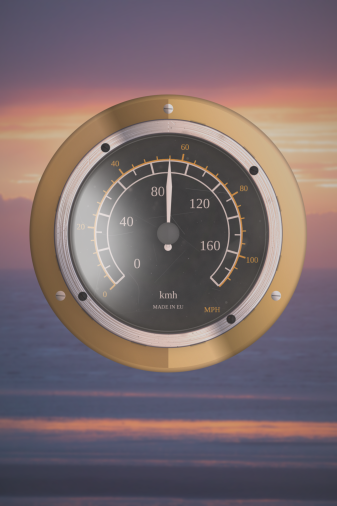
90 km/h
